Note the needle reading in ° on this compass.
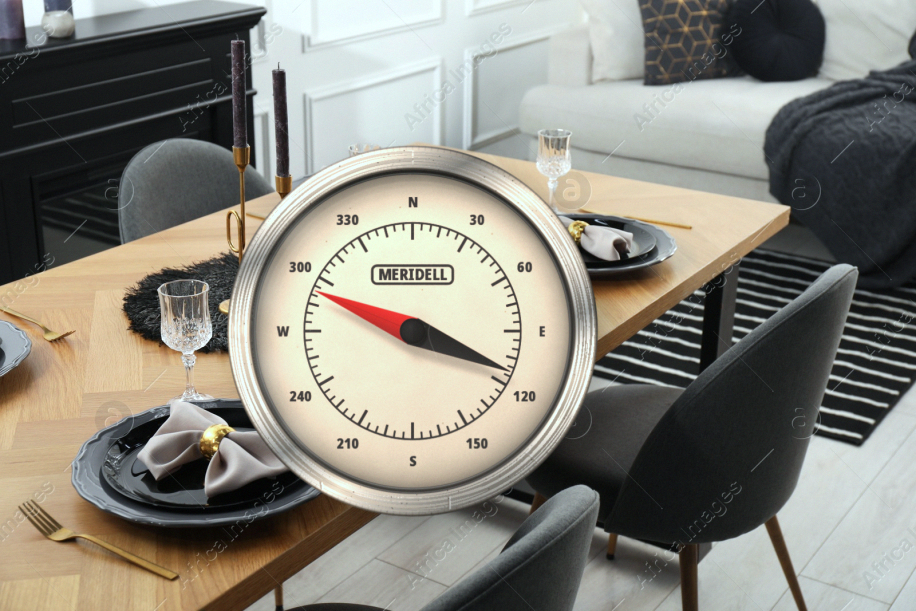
292.5 °
